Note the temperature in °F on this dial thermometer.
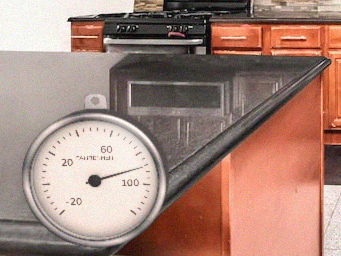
88 °F
